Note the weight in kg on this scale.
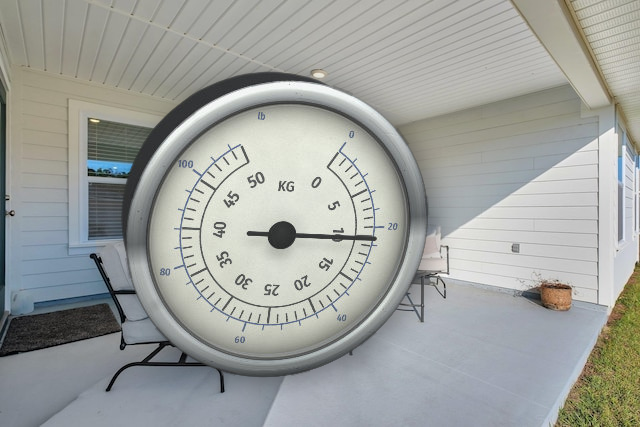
10 kg
